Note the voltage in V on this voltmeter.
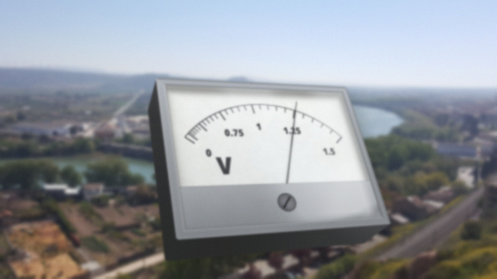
1.25 V
